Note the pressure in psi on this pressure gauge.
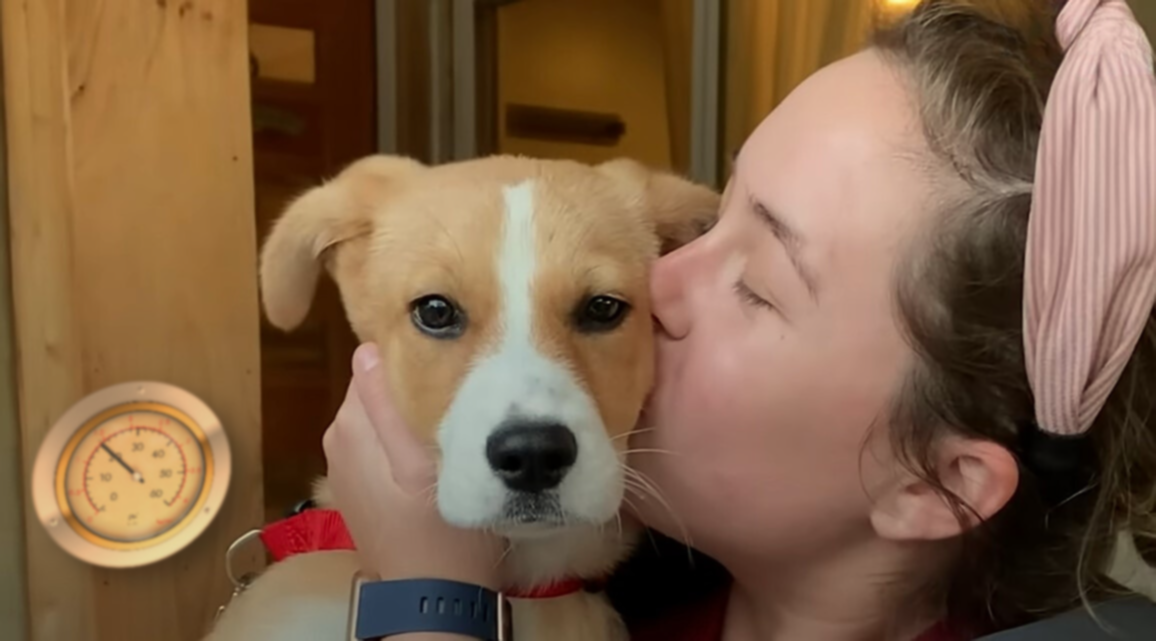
20 psi
